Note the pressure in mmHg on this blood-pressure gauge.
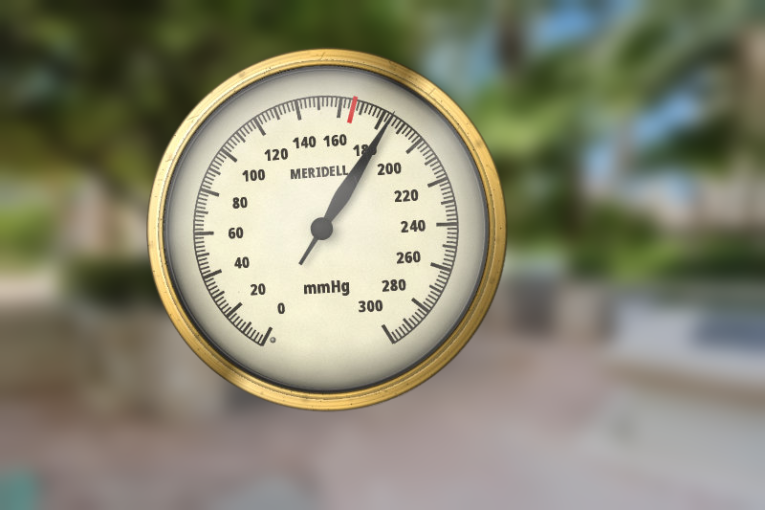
184 mmHg
